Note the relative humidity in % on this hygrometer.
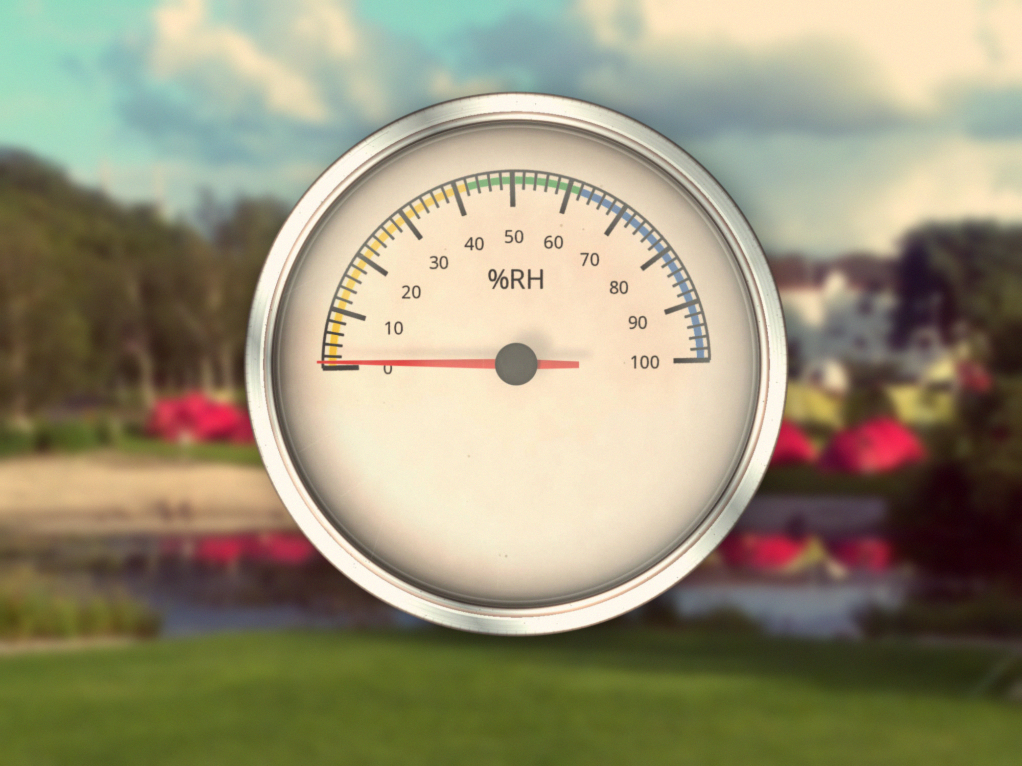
1 %
